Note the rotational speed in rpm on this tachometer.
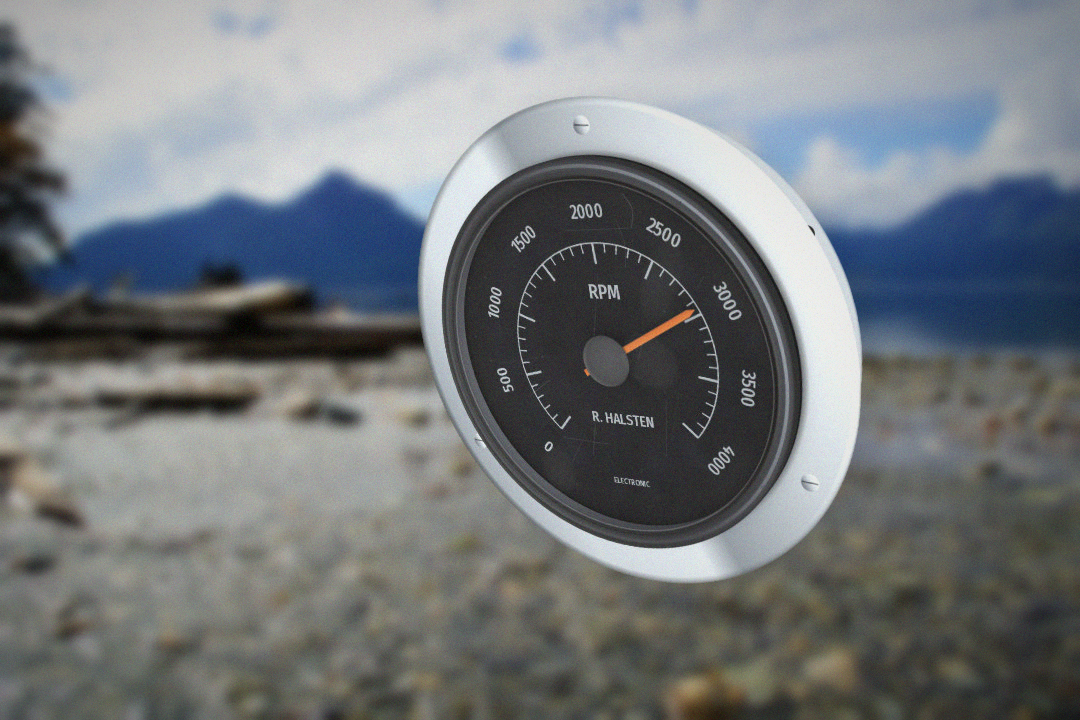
2950 rpm
